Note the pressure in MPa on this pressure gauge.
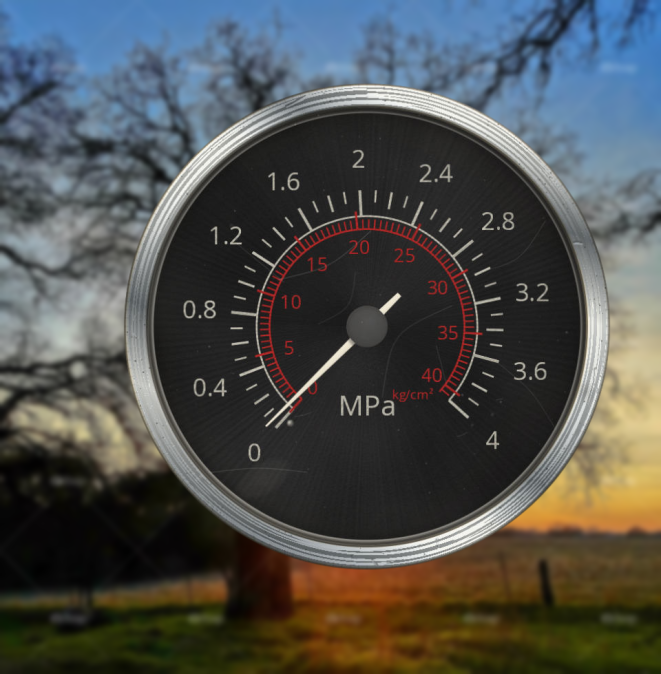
0.05 MPa
